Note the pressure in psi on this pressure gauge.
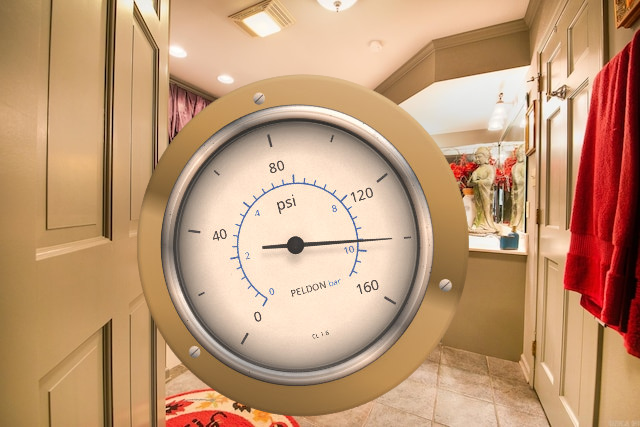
140 psi
